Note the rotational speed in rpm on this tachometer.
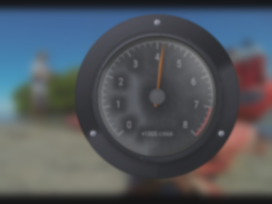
4200 rpm
